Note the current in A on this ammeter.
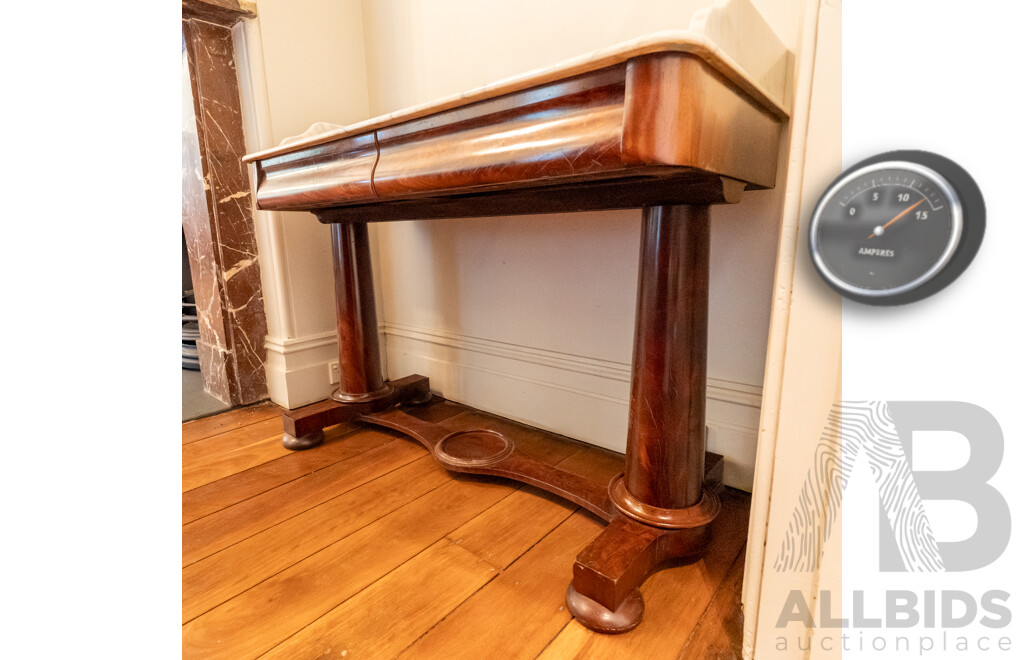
13 A
